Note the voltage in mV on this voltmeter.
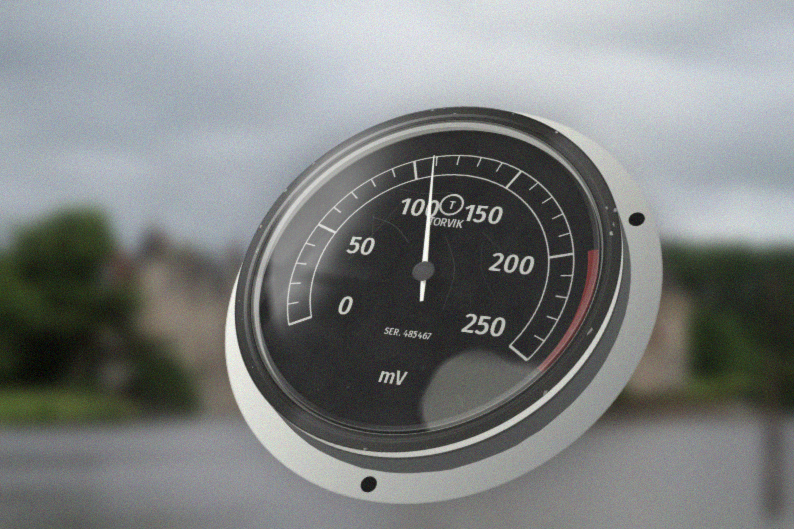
110 mV
